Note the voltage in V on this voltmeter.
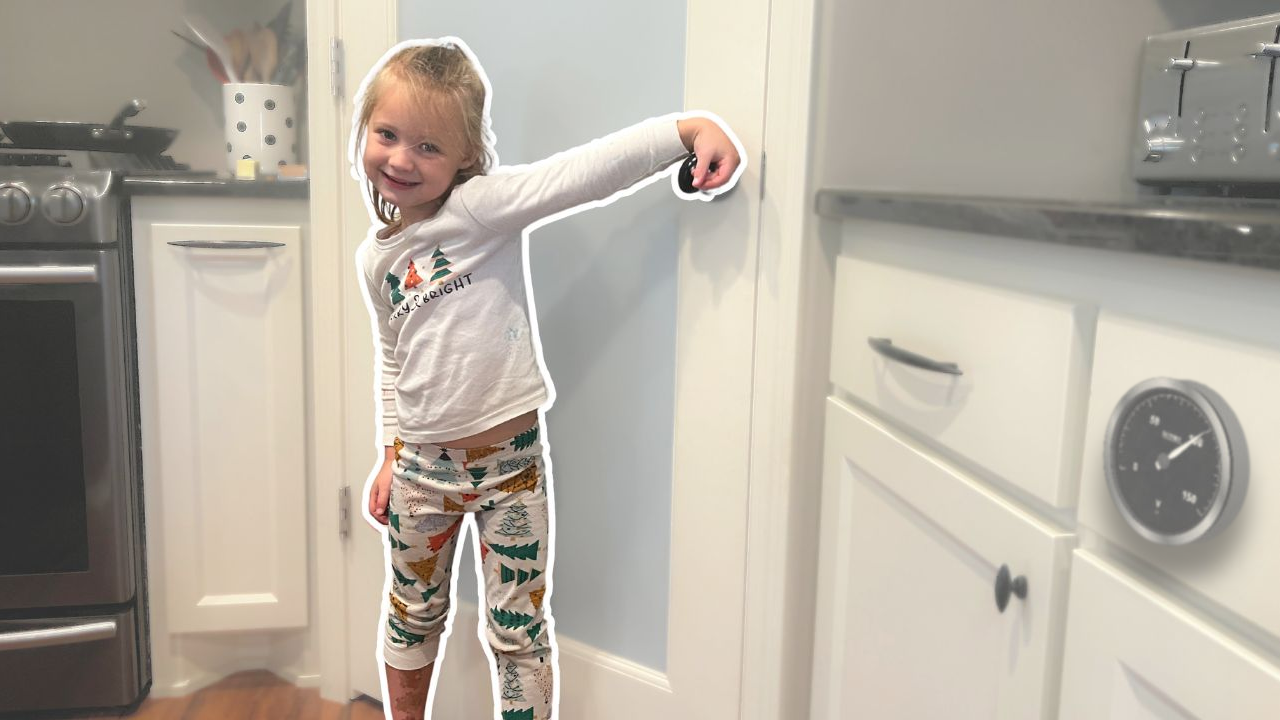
100 V
